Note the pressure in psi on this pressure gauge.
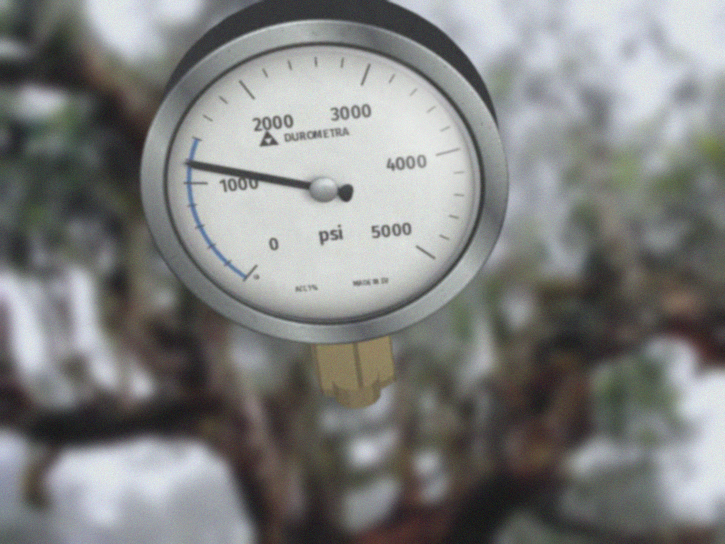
1200 psi
